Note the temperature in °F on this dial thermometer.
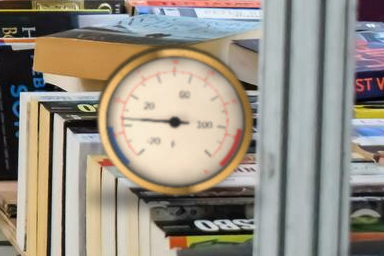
5 °F
